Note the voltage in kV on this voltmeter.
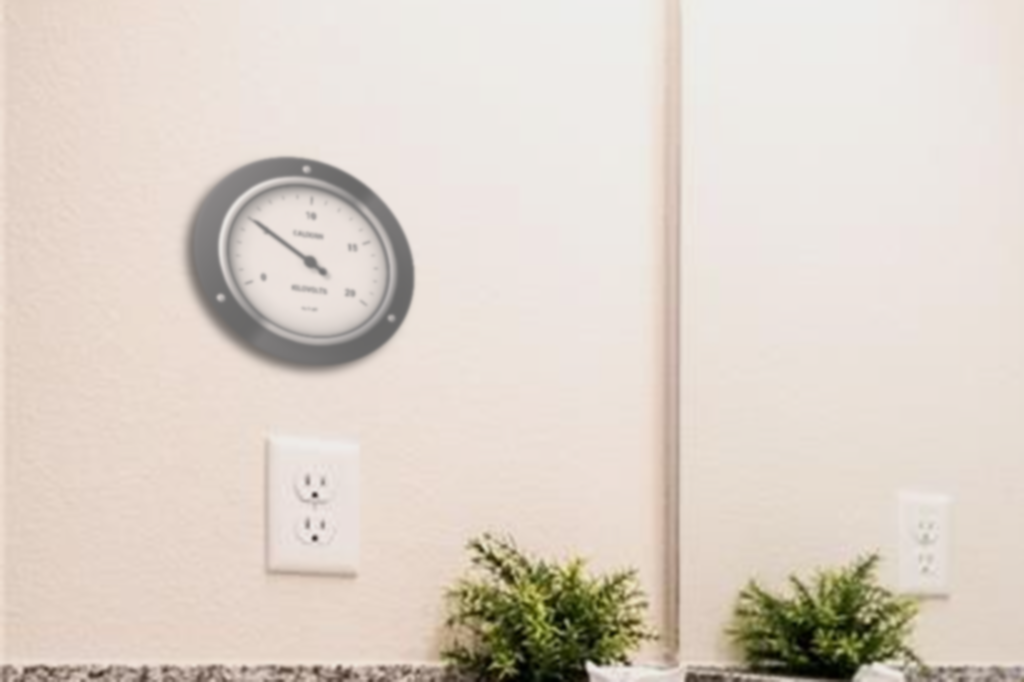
5 kV
